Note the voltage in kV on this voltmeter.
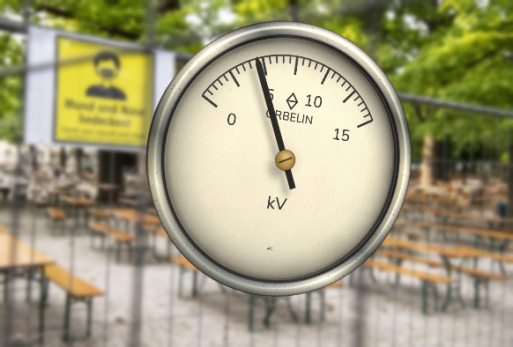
4.5 kV
